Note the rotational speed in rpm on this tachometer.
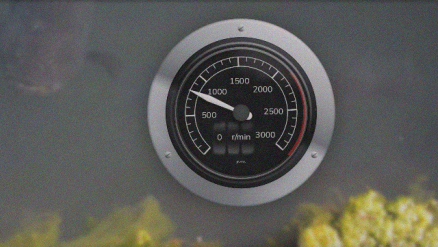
800 rpm
